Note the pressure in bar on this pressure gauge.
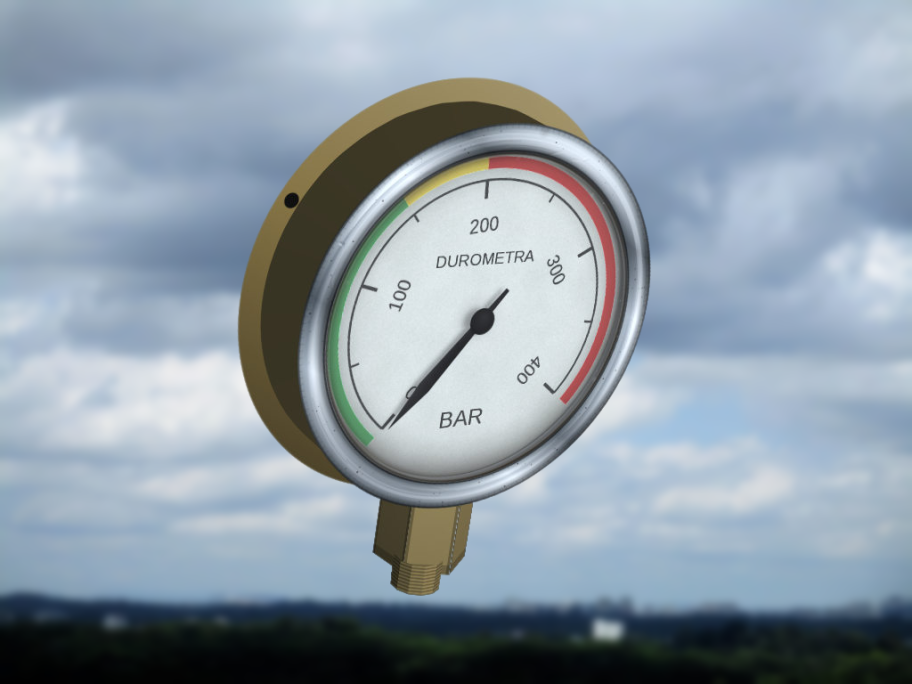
0 bar
